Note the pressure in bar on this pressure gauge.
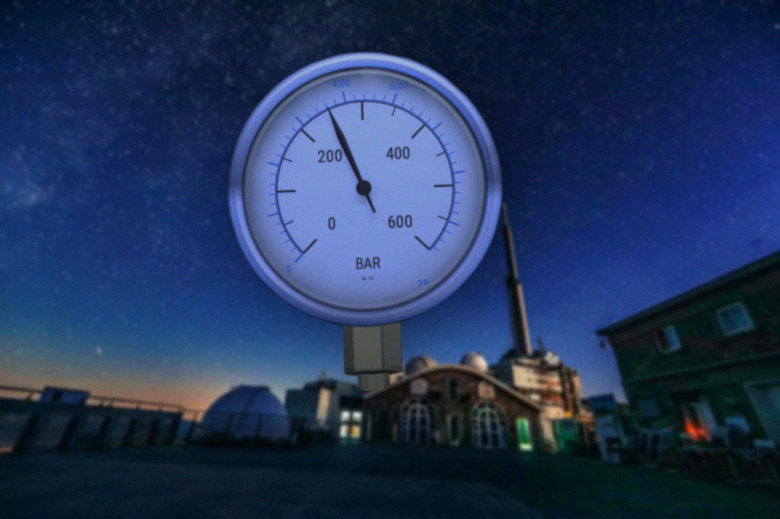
250 bar
